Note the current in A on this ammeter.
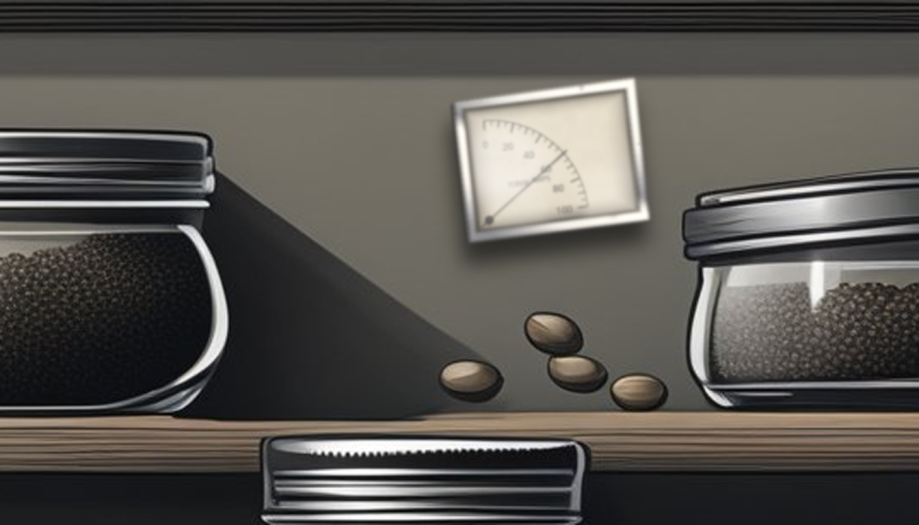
60 A
